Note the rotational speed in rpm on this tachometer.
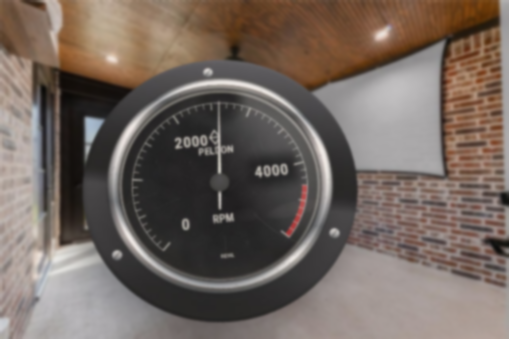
2600 rpm
